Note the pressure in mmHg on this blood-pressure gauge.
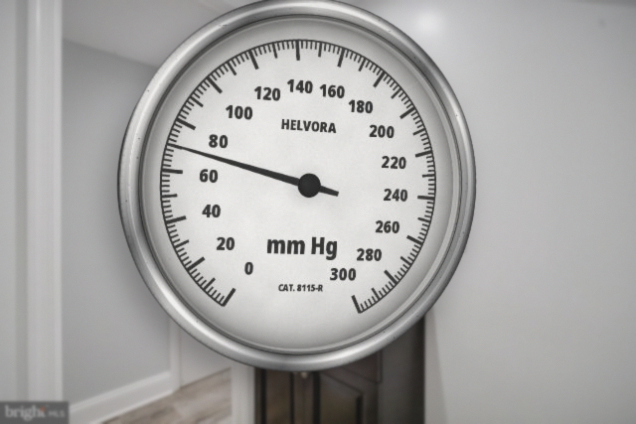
70 mmHg
